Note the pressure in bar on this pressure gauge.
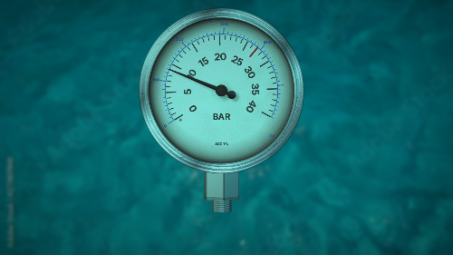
9 bar
